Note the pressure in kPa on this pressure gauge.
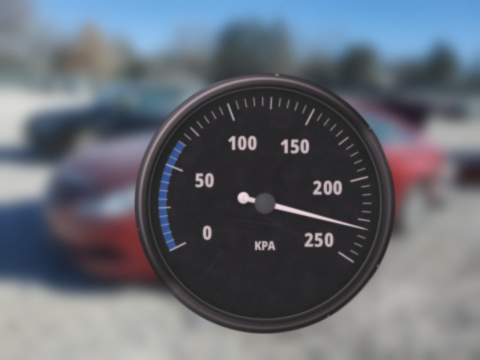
230 kPa
